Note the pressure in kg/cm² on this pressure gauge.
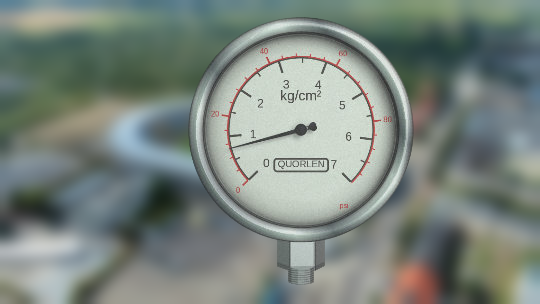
0.75 kg/cm²
